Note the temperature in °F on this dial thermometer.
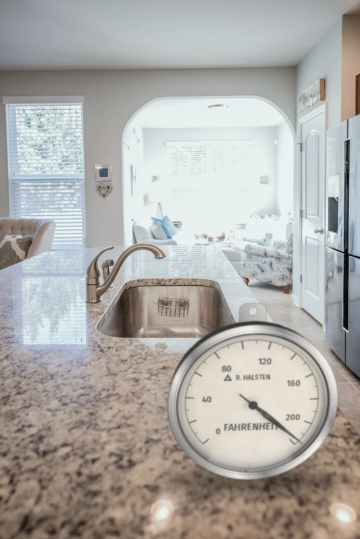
215 °F
